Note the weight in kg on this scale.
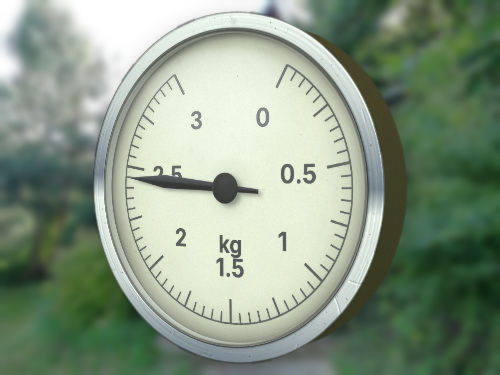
2.45 kg
